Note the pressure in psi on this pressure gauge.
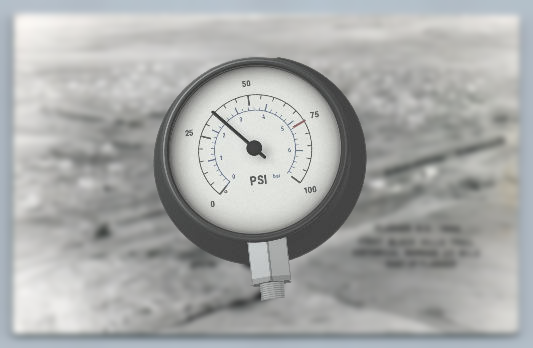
35 psi
